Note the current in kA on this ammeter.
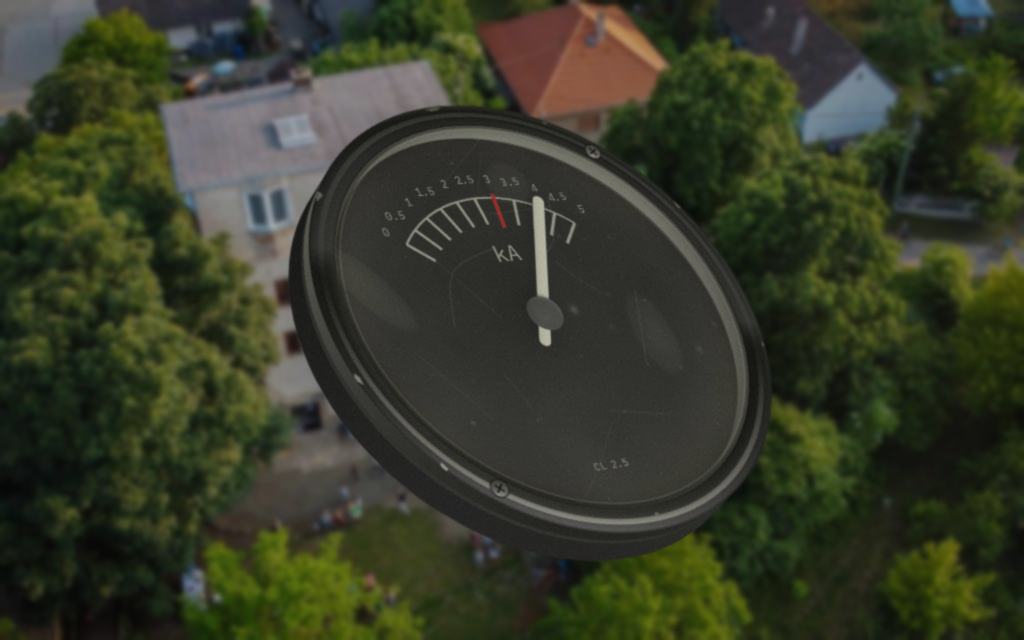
4 kA
